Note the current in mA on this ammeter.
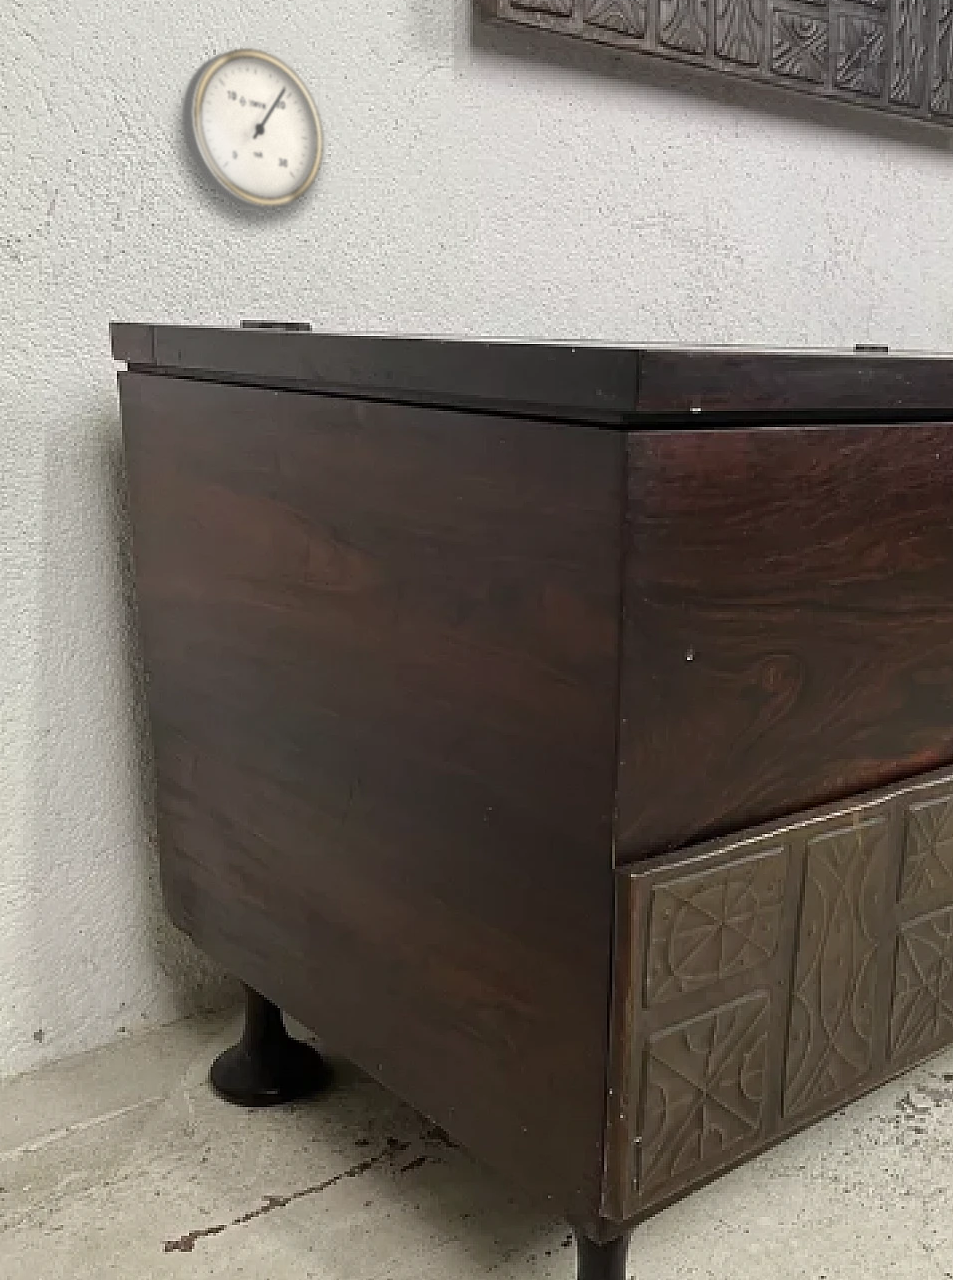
19 mA
